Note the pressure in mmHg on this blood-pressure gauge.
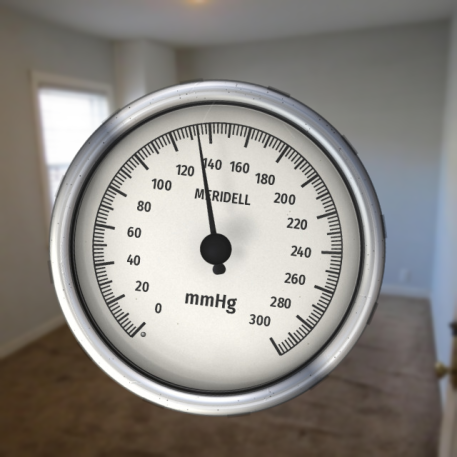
134 mmHg
